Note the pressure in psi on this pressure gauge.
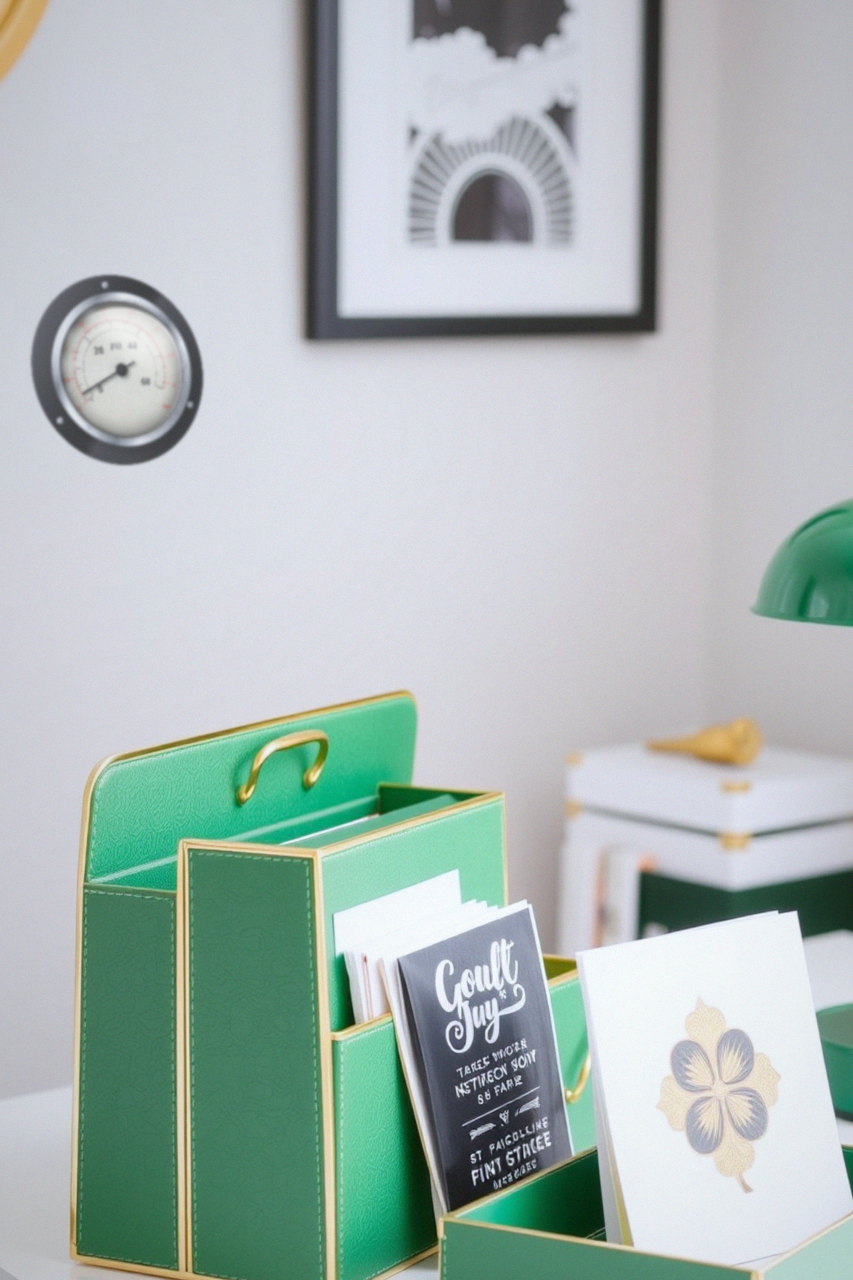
2.5 psi
